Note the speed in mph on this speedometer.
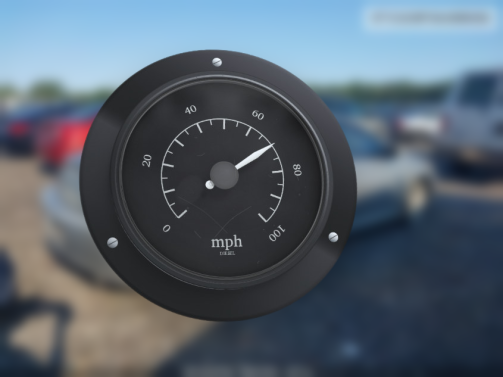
70 mph
